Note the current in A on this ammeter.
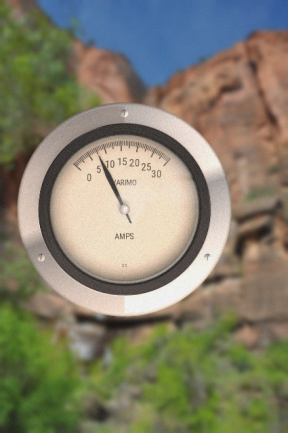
7.5 A
